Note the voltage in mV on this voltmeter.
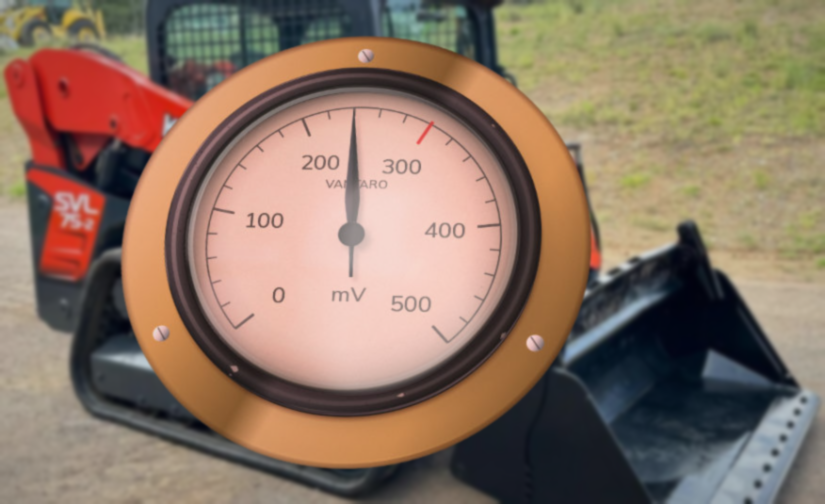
240 mV
